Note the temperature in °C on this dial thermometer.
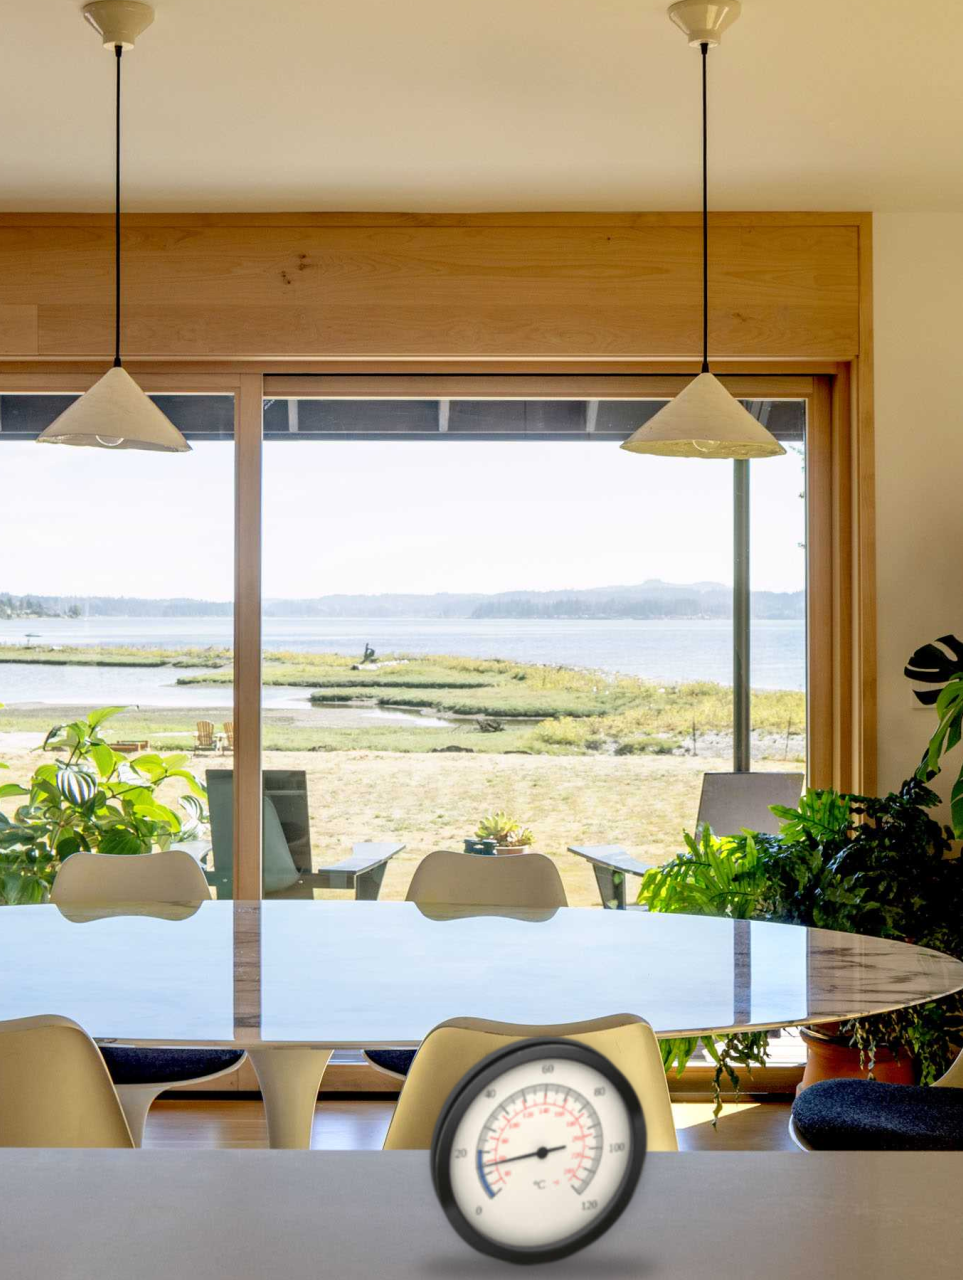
15 °C
